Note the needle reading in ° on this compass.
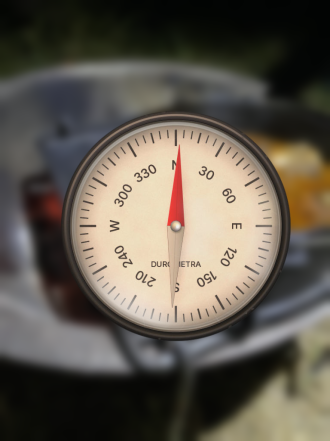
2.5 °
